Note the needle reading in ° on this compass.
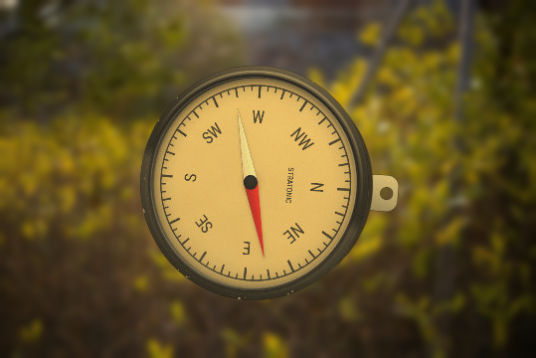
75 °
